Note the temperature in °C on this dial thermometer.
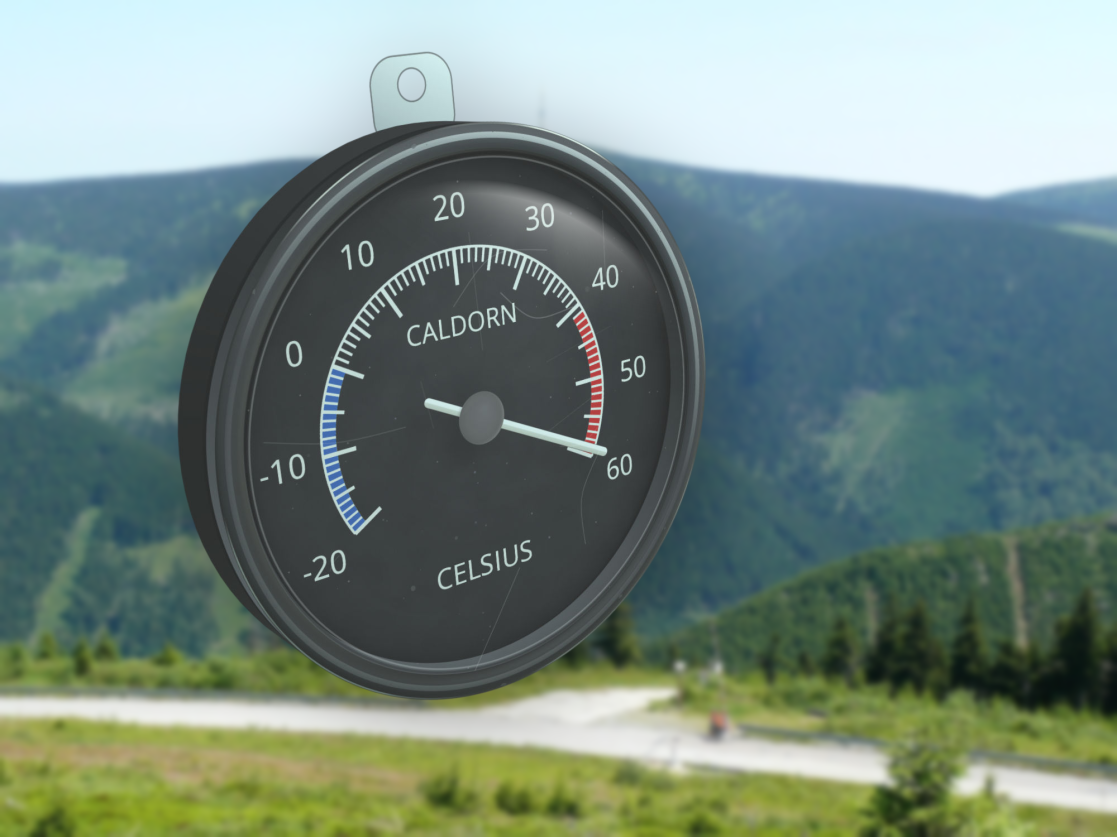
59 °C
